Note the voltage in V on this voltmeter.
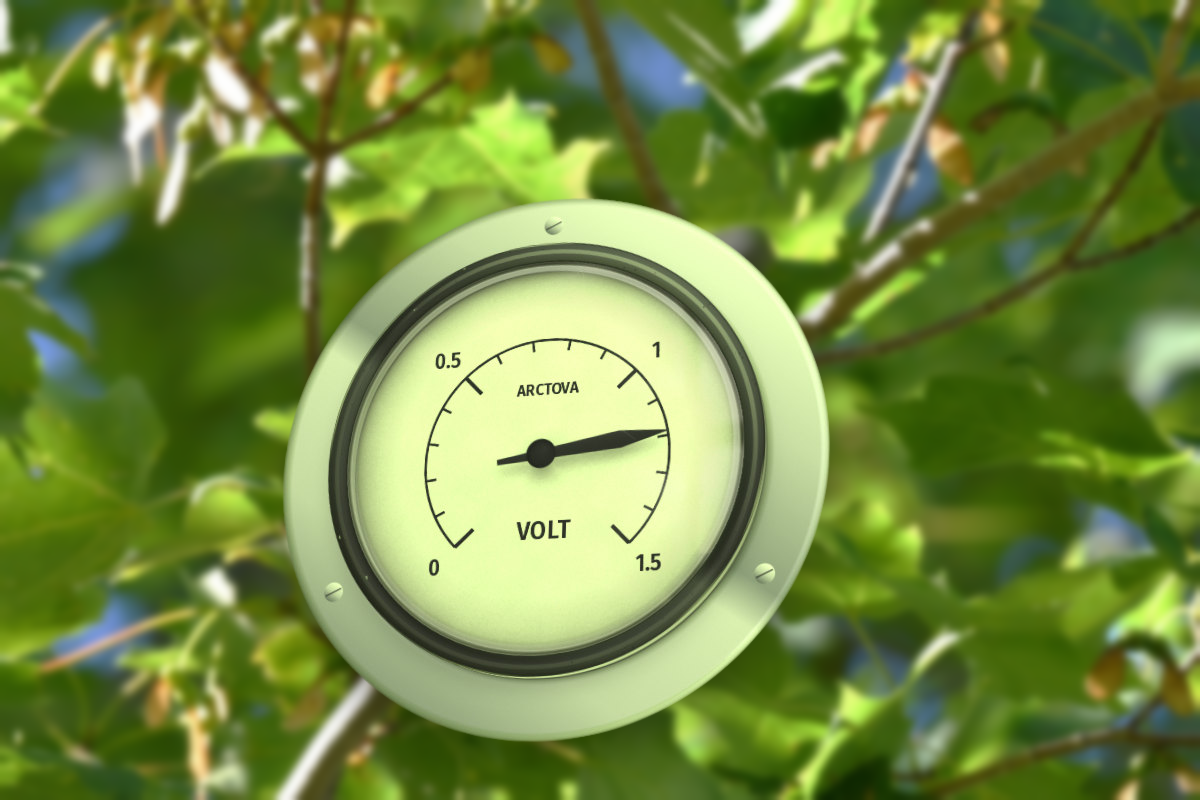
1.2 V
